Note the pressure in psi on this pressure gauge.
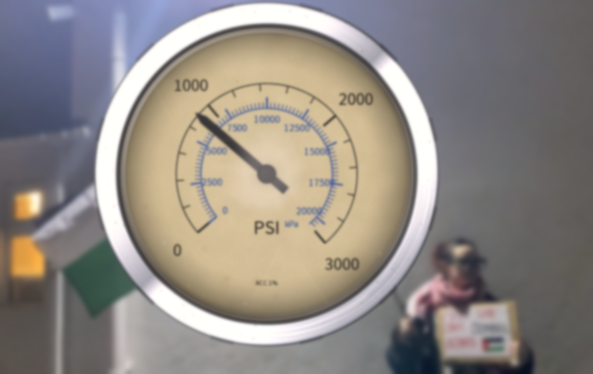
900 psi
